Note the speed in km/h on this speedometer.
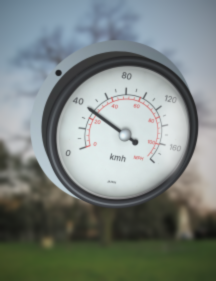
40 km/h
